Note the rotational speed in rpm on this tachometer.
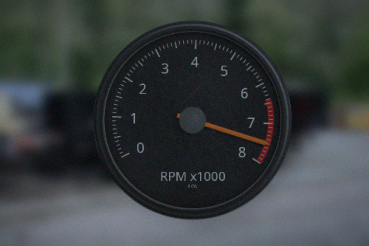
7500 rpm
